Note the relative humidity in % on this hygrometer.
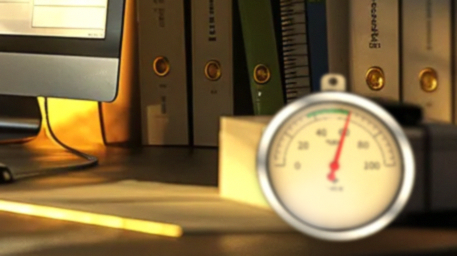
60 %
